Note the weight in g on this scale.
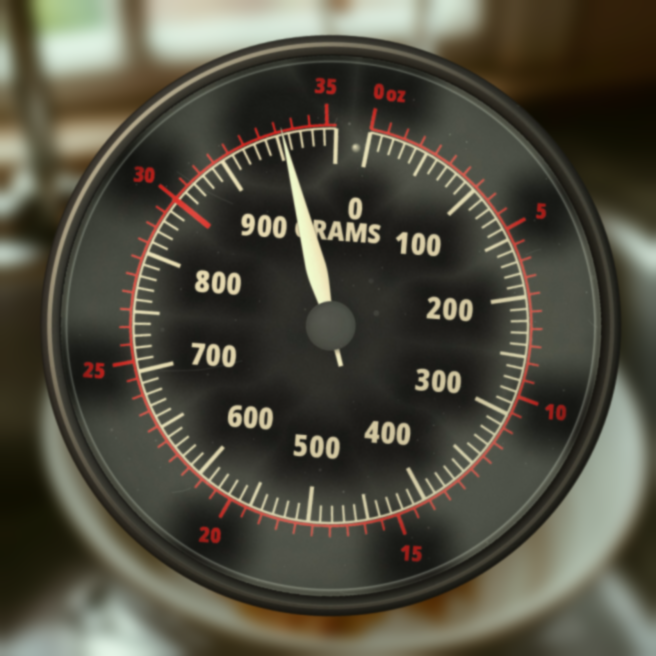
955 g
